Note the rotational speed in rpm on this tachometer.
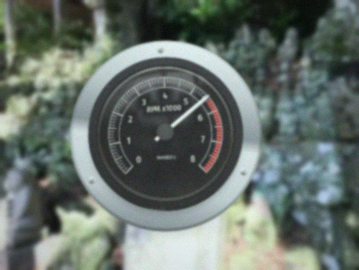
5500 rpm
